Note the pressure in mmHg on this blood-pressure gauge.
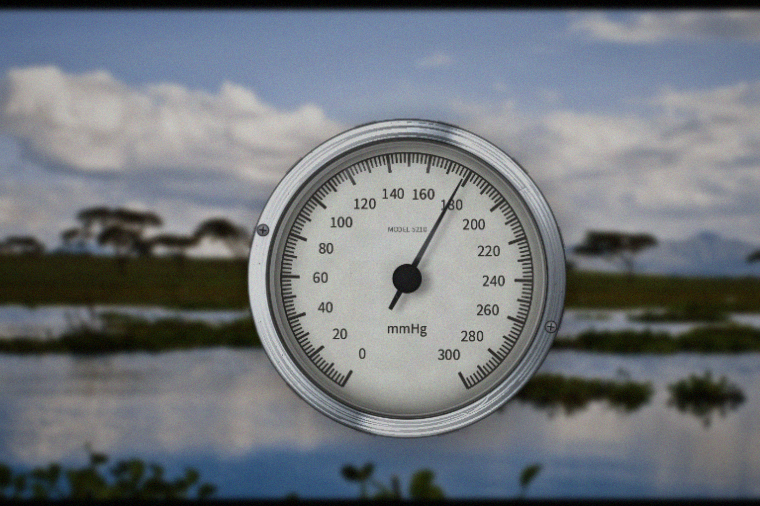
178 mmHg
